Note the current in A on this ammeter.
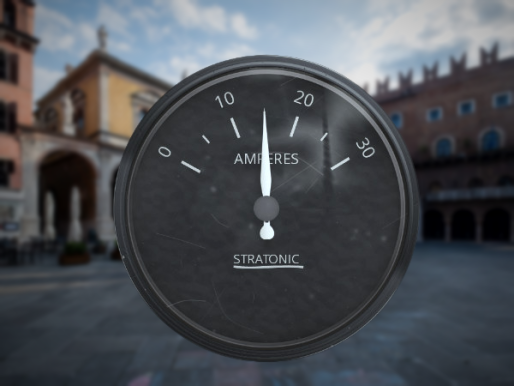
15 A
